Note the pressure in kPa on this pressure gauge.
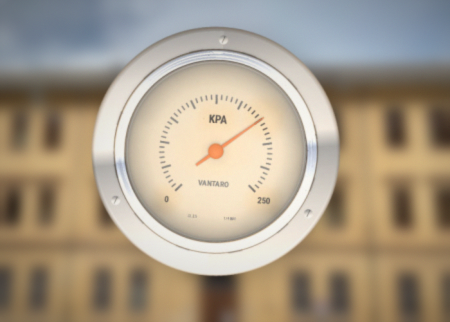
175 kPa
